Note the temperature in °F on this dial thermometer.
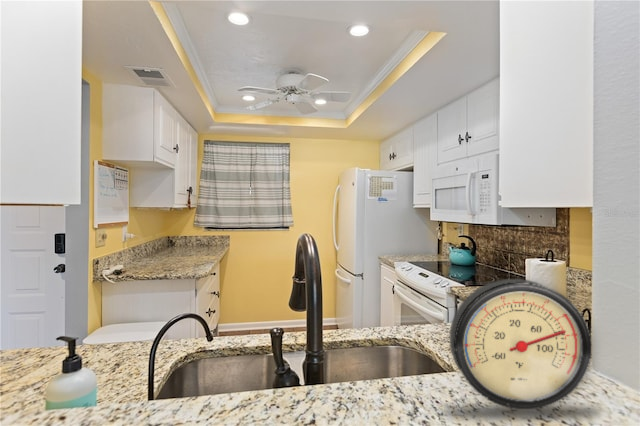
80 °F
